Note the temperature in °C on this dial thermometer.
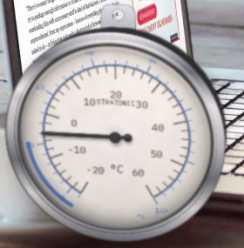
-4 °C
